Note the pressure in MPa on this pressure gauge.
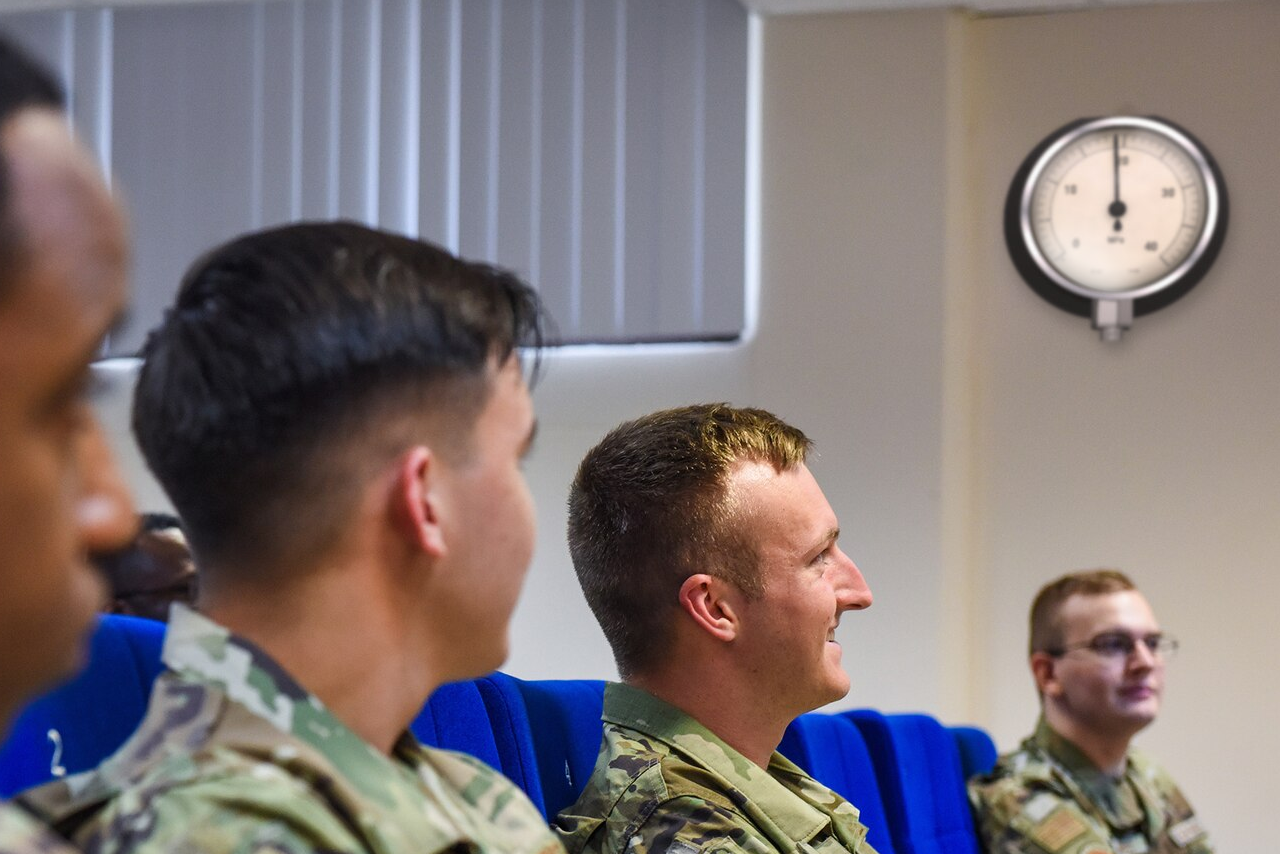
19 MPa
